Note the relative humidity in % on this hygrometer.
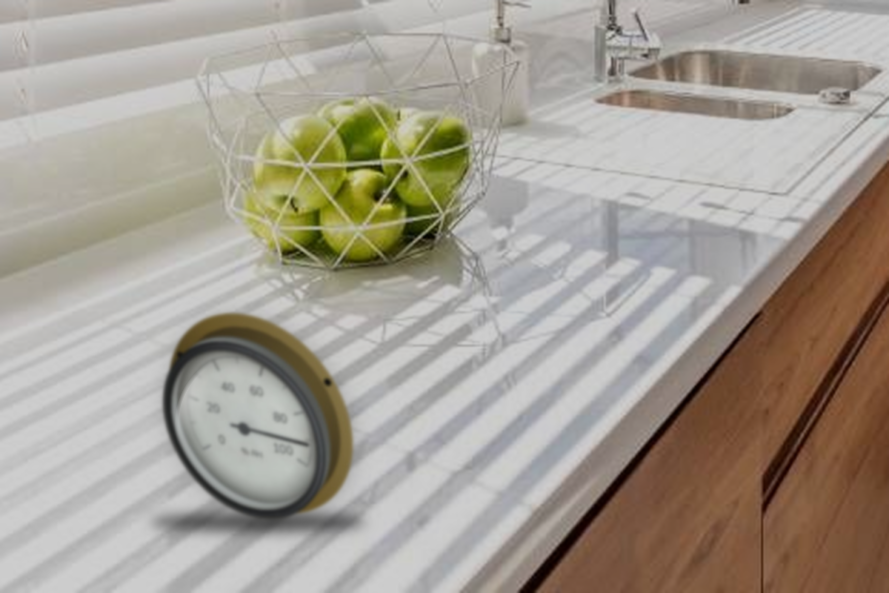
90 %
